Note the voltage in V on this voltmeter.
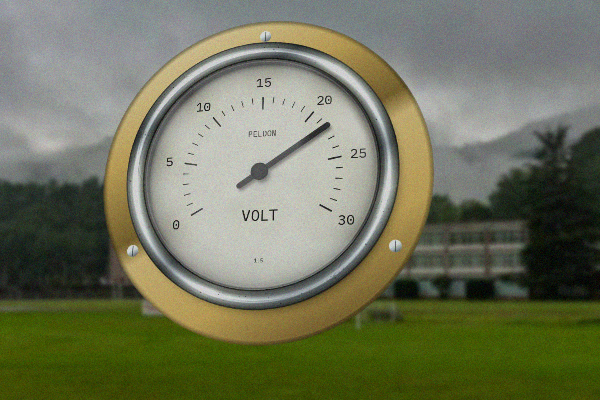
22 V
